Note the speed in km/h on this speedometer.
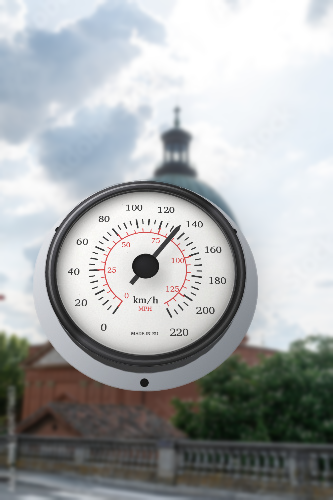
135 km/h
